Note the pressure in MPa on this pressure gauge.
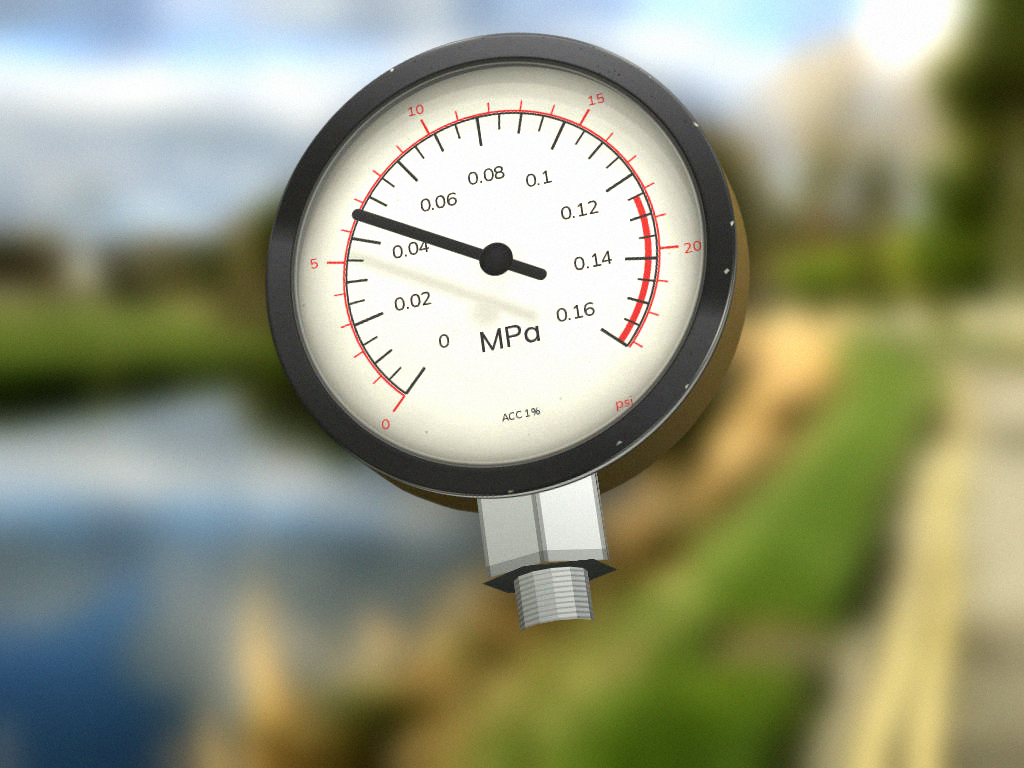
0.045 MPa
